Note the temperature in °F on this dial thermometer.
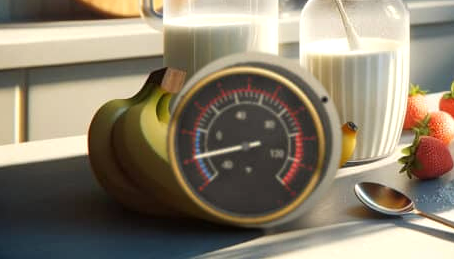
-20 °F
